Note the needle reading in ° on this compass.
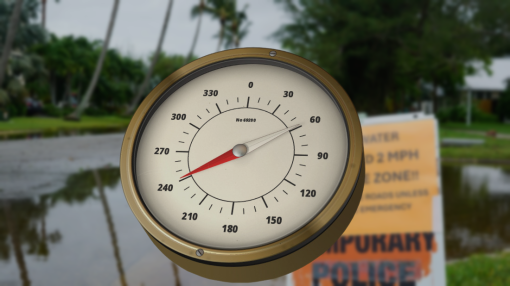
240 °
